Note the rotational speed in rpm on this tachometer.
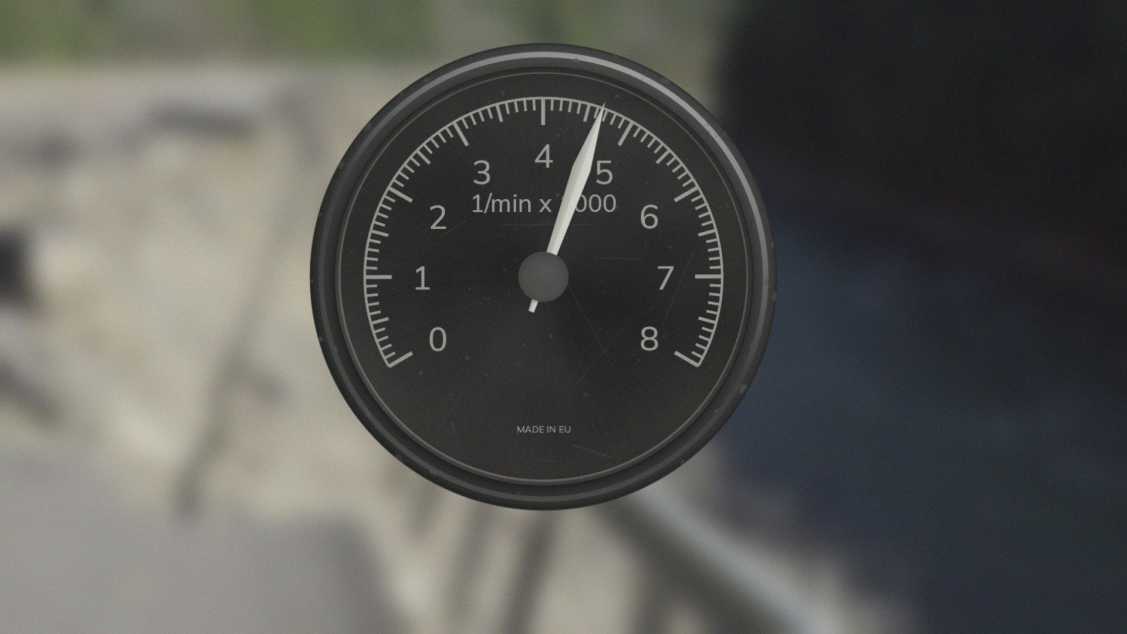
4650 rpm
